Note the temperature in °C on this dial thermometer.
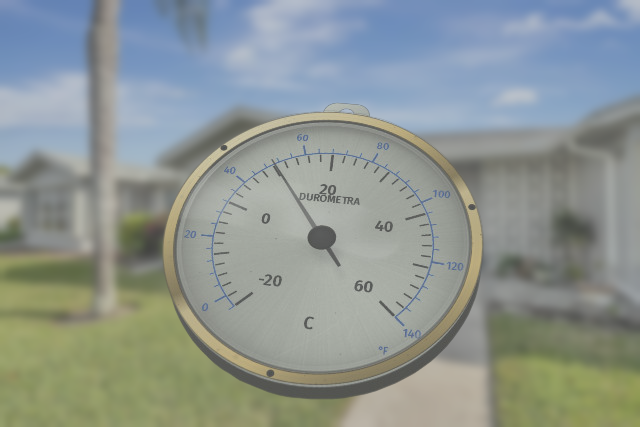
10 °C
